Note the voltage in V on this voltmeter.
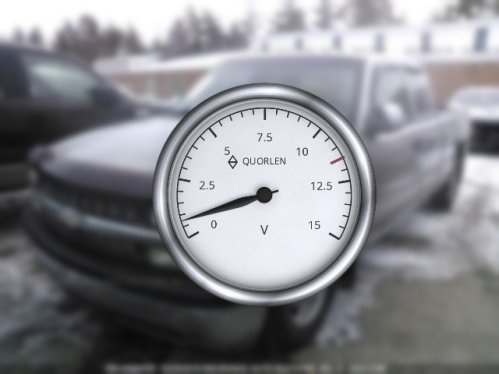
0.75 V
